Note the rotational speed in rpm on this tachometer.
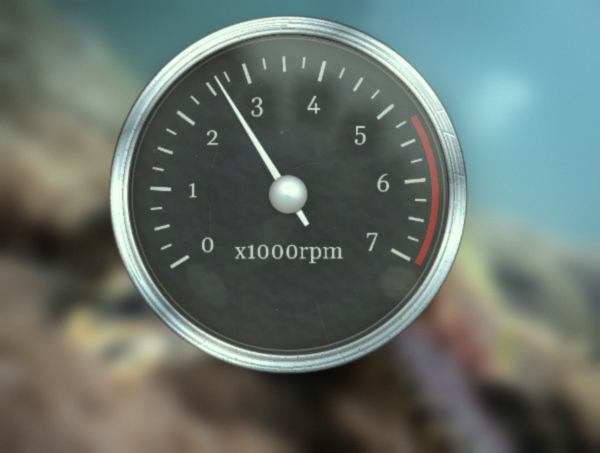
2625 rpm
